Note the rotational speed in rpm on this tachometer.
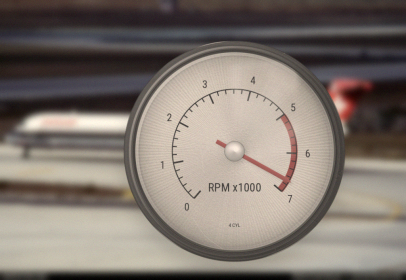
6700 rpm
